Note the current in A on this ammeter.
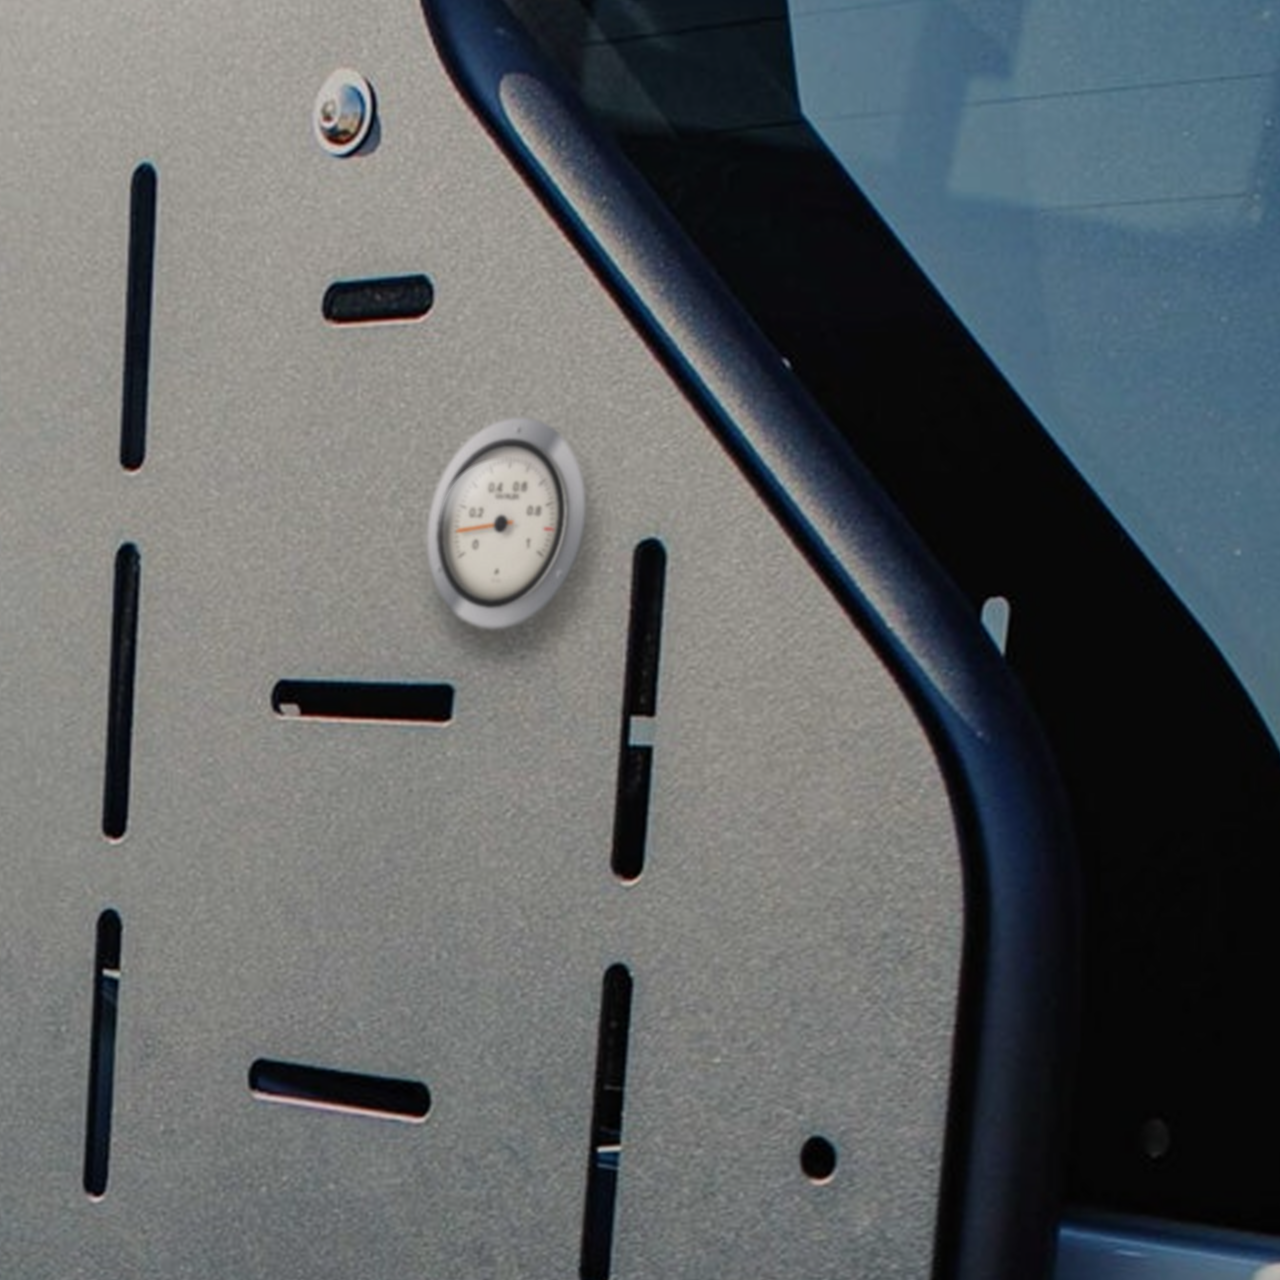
0.1 A
